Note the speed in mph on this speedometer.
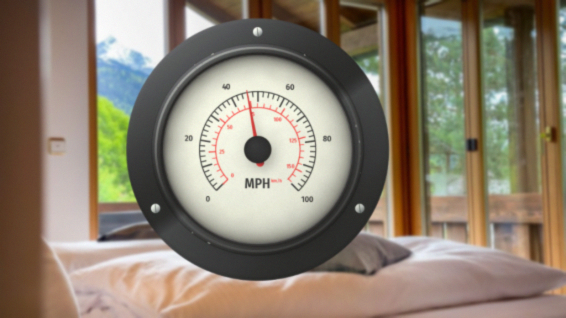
46 mph
